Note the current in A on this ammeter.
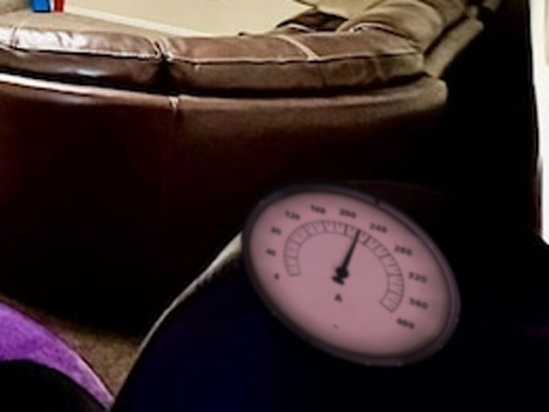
220 A
